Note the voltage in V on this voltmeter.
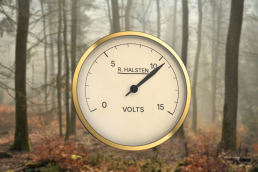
10.5 V
